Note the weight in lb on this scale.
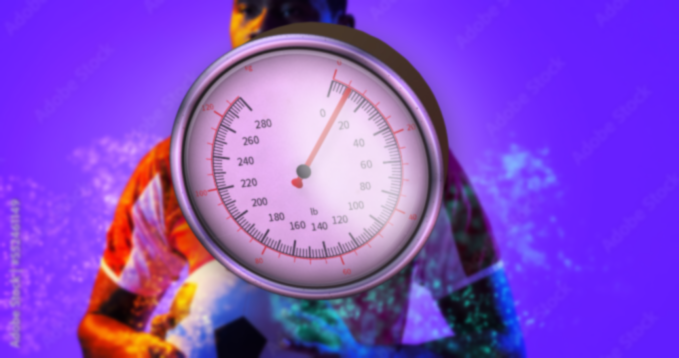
10 lb
